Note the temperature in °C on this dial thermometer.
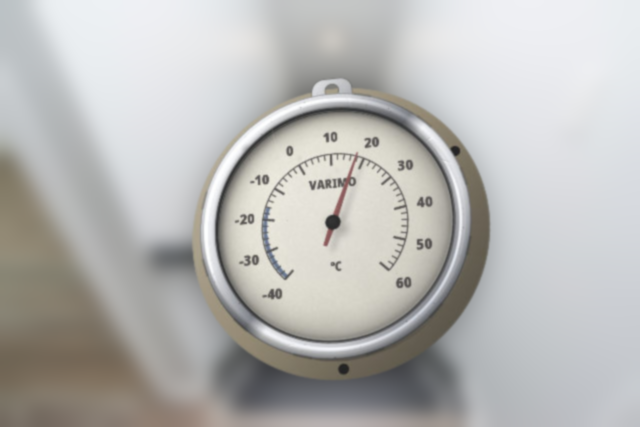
18 °C
